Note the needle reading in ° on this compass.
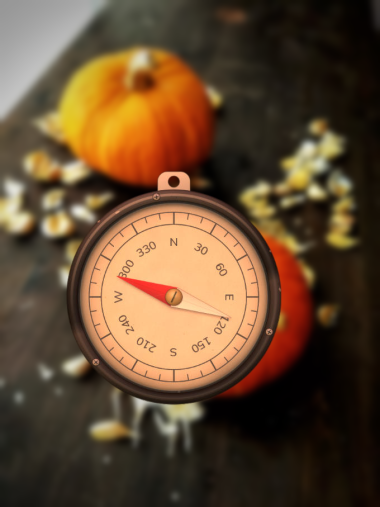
290 °
